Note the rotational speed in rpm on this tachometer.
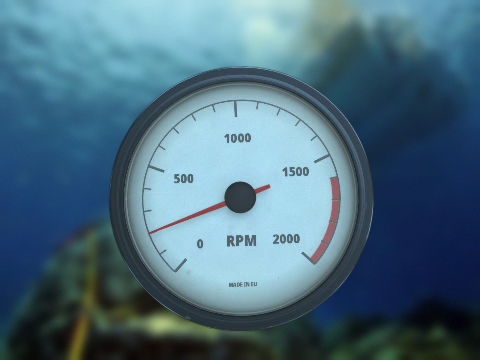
200 rpm
